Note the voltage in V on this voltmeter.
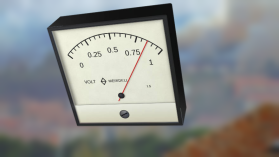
0.85 V
